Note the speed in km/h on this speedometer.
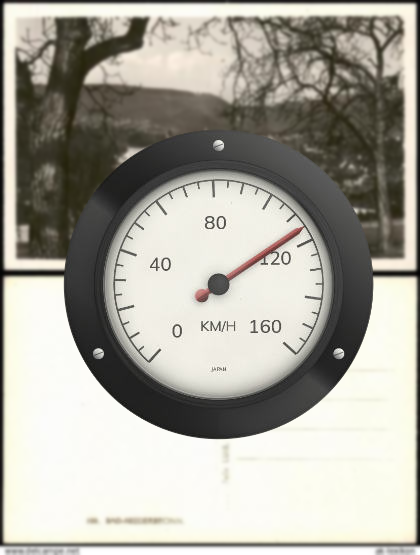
115 km/h
